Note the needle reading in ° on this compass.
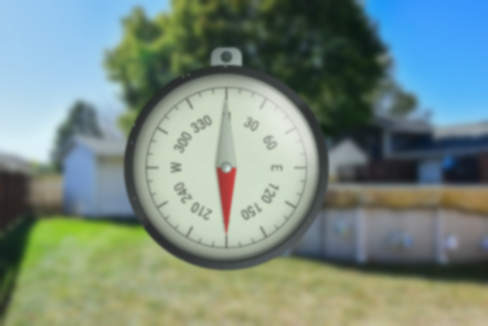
180 °
